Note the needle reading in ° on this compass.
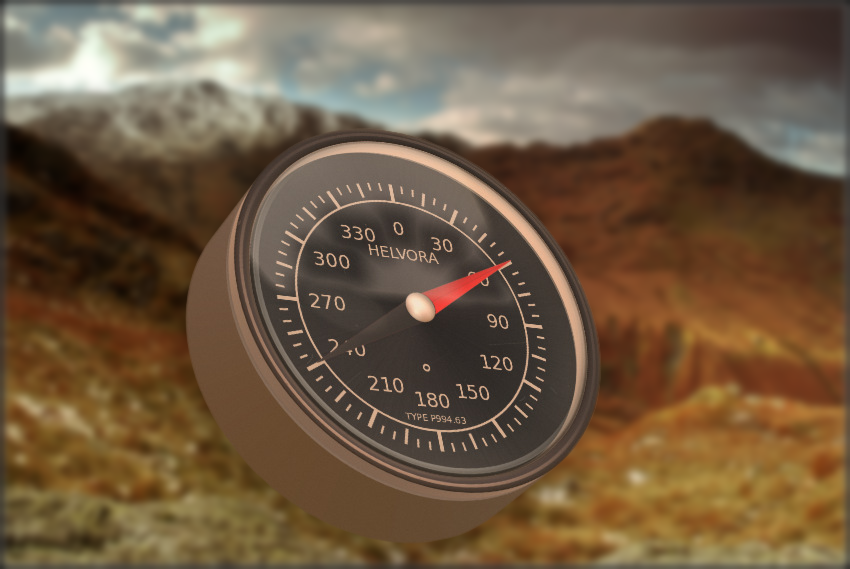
60 °
